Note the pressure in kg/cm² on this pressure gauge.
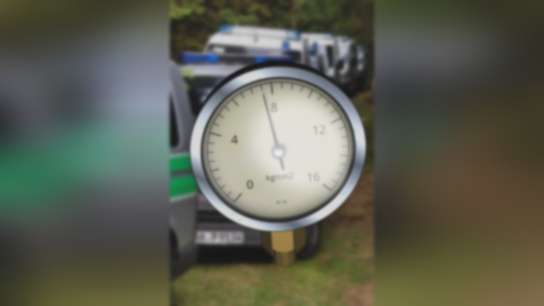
7.5 kg/cm²
